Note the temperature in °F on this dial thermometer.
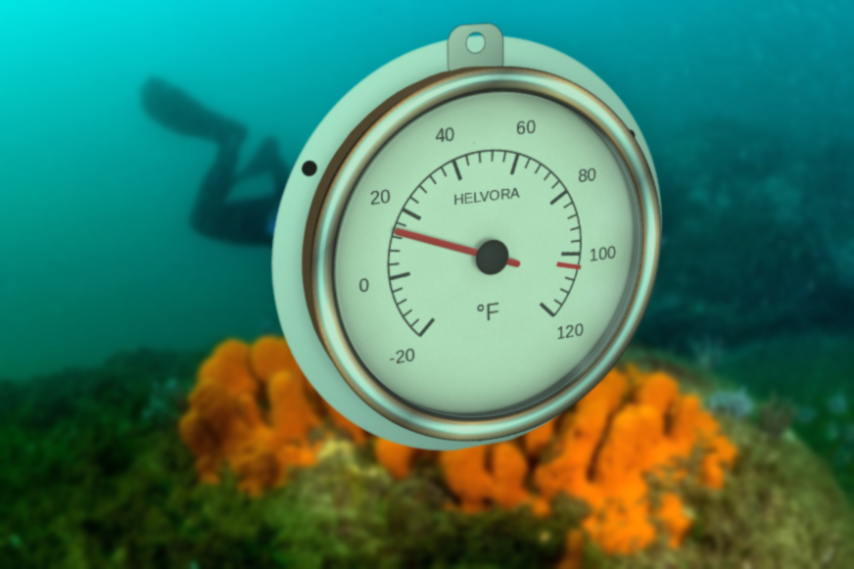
14 °F
